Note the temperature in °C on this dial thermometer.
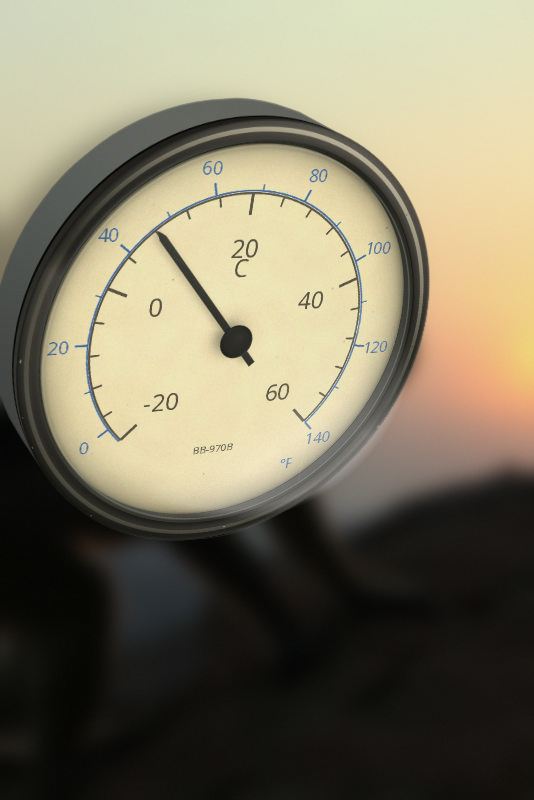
8 °C
